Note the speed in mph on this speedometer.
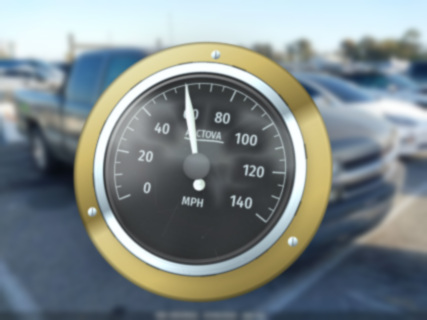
60 mph
